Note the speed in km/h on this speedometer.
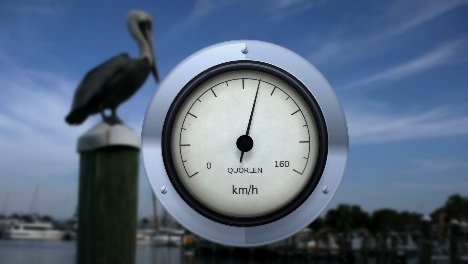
90 km/h
